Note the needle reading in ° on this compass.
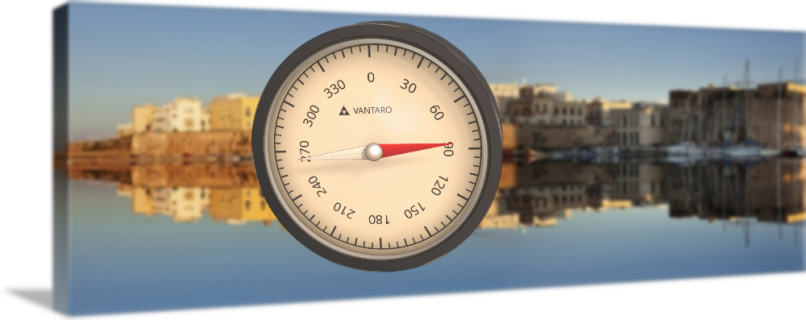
85 °
